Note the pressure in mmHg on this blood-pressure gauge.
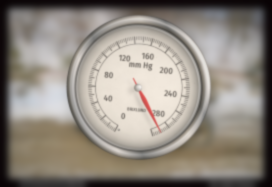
290 mmHg
